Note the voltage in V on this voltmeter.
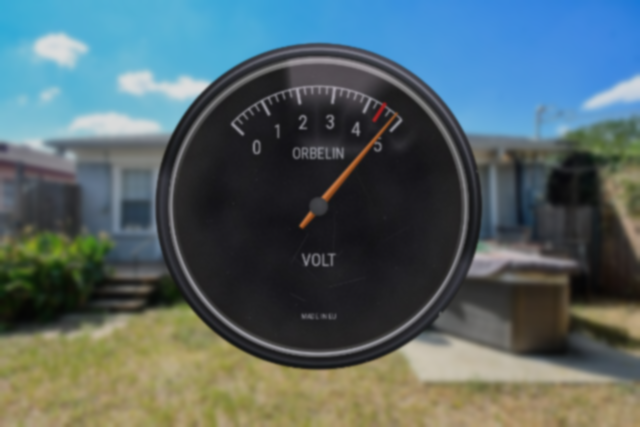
4.8 V
